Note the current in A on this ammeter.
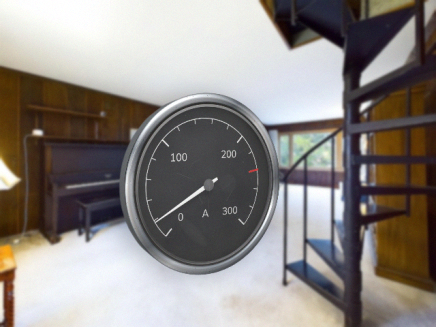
20 A
